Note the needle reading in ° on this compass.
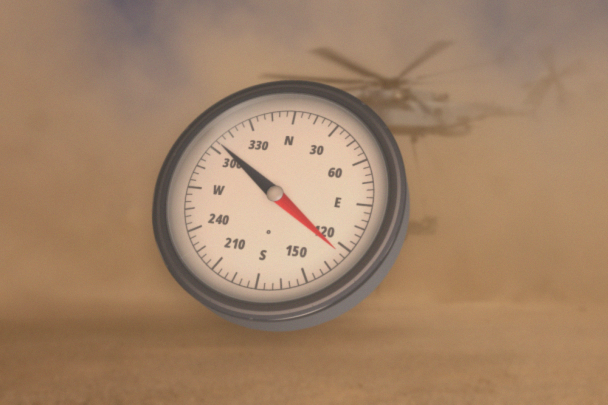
125 °
